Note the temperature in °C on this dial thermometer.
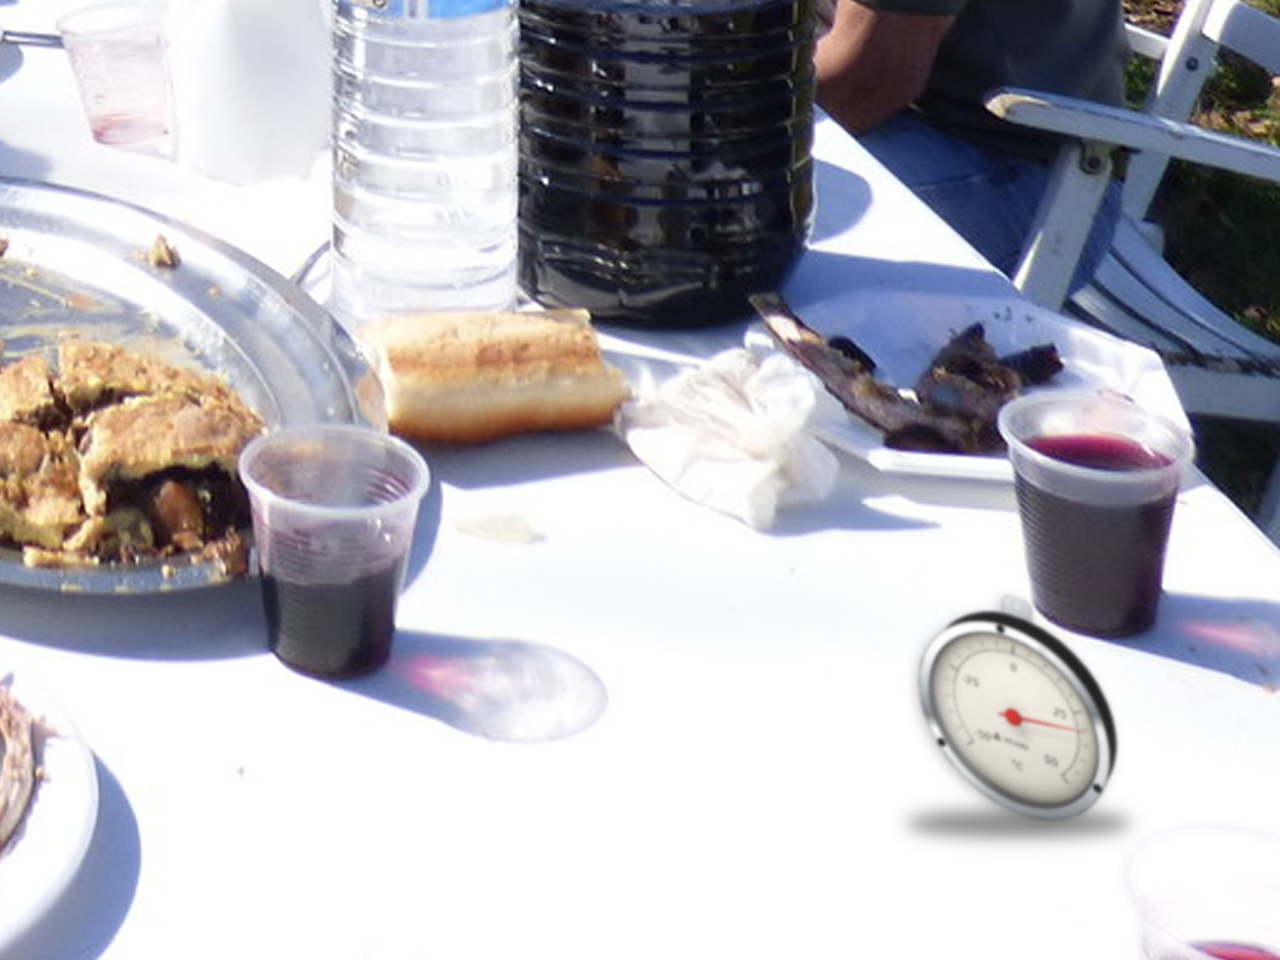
30 °C
